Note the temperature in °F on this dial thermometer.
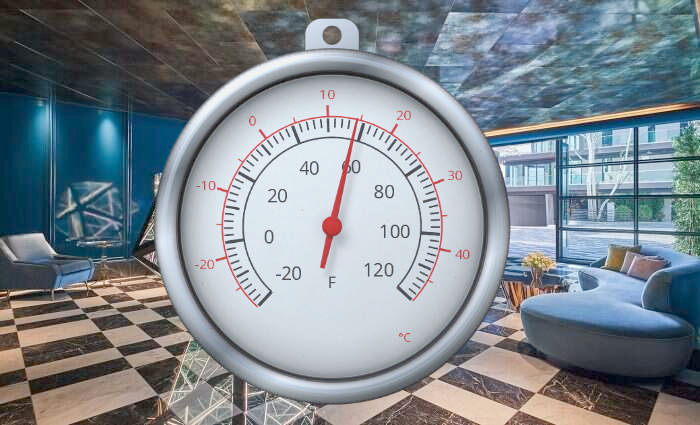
58 °F
